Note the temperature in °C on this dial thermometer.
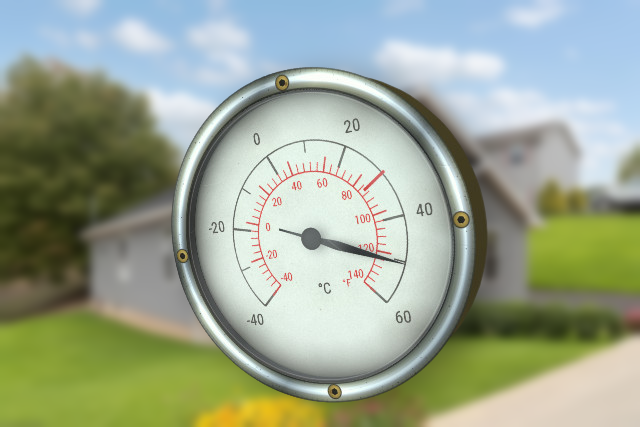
50 °C
